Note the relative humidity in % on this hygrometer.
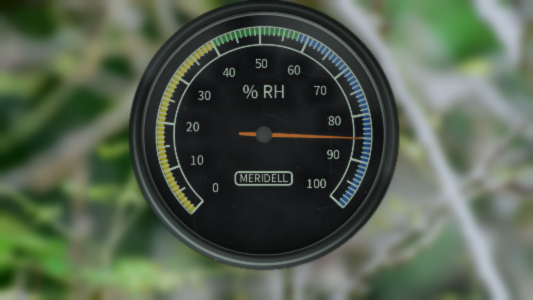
85 %
